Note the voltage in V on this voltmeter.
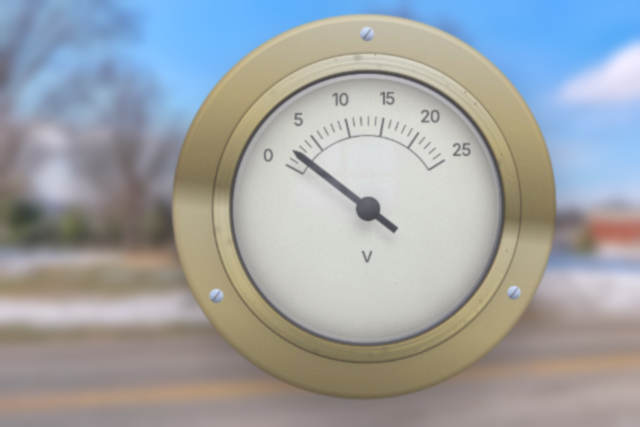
2 V
